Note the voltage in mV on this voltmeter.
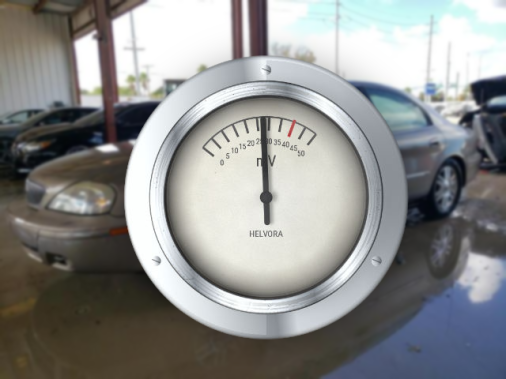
27.5 mV
